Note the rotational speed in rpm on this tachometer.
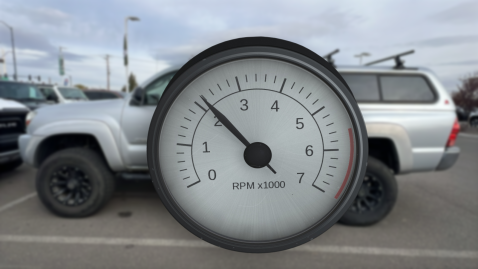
2200 rpm
